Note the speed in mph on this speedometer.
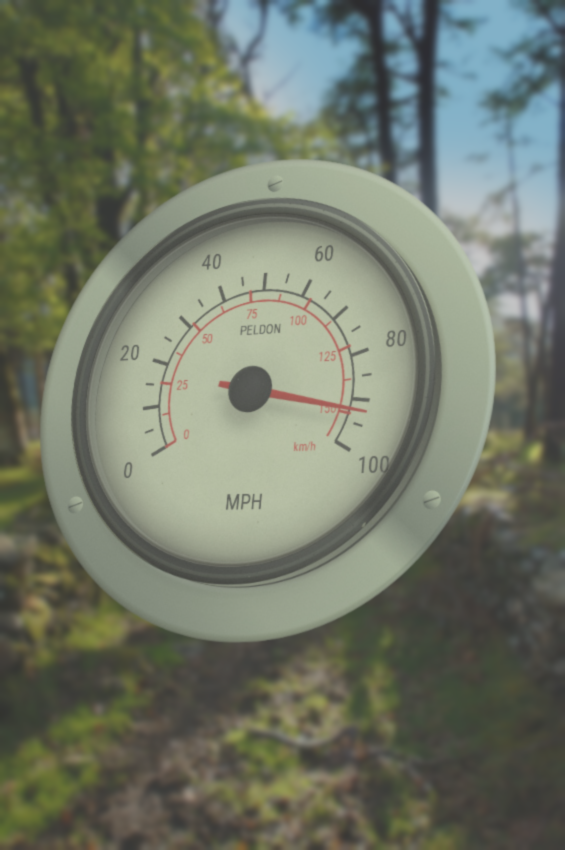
92.5 mph
